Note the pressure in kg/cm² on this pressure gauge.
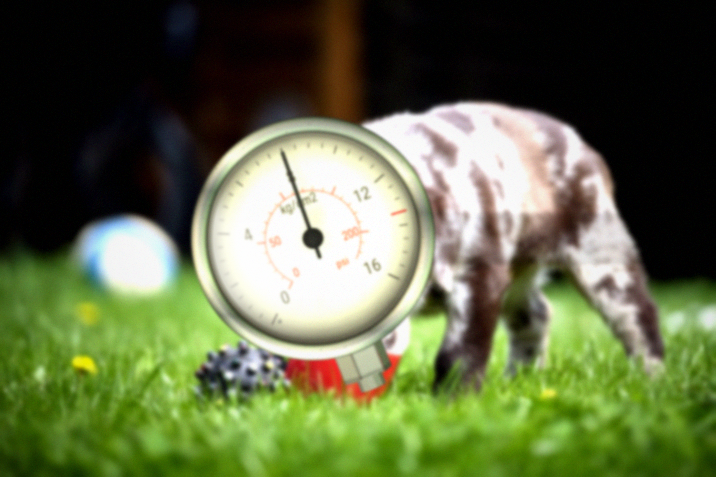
8 kg/cm²
